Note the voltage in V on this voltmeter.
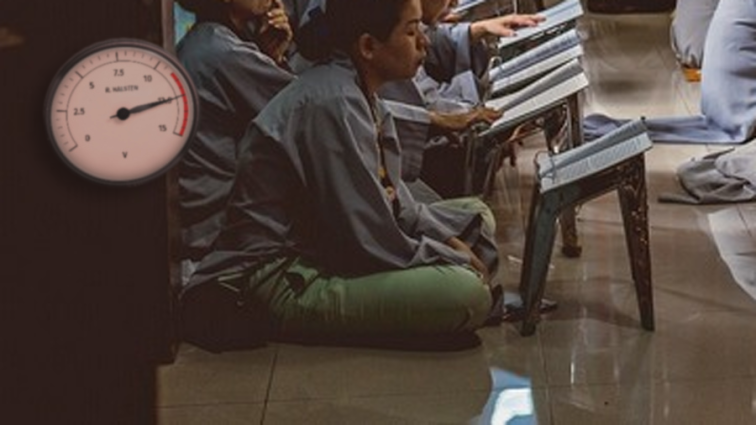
12.5 V
